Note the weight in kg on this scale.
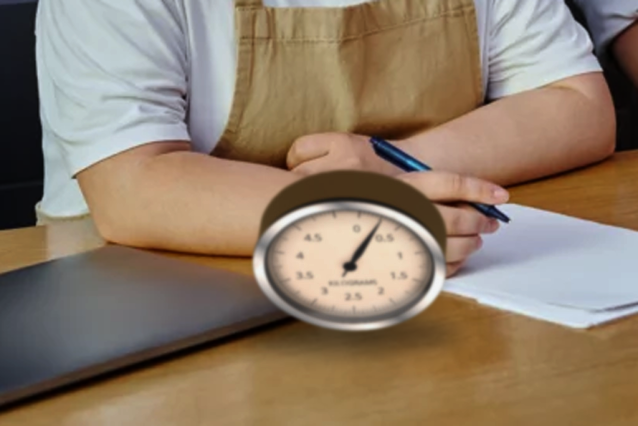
0.25 kg
